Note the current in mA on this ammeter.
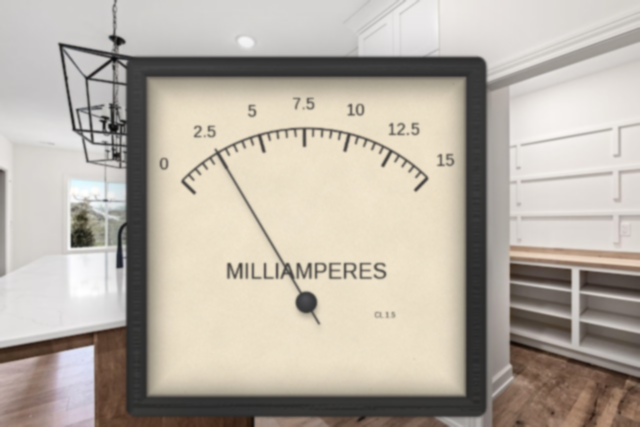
2.5 mA
